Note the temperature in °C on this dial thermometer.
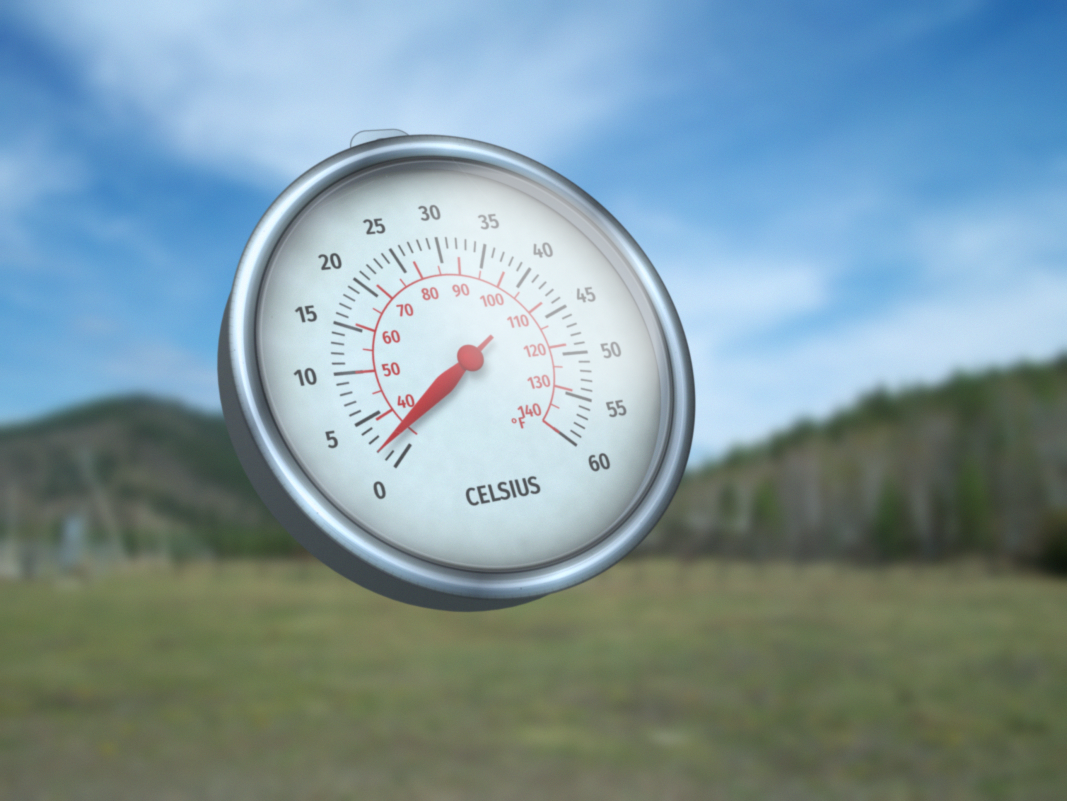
2 °C
